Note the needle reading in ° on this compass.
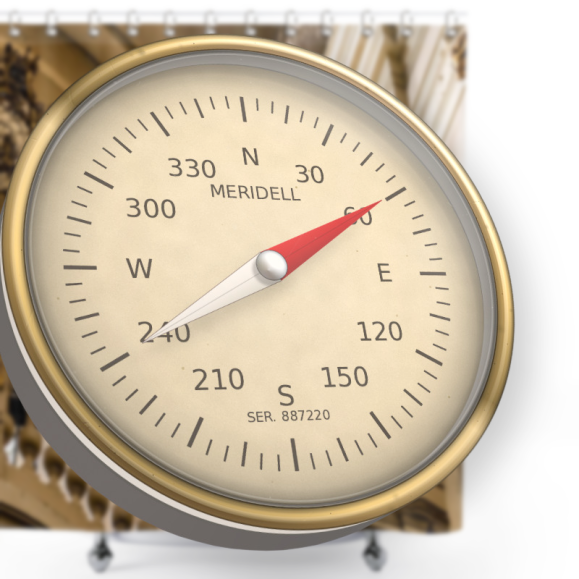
60 °
